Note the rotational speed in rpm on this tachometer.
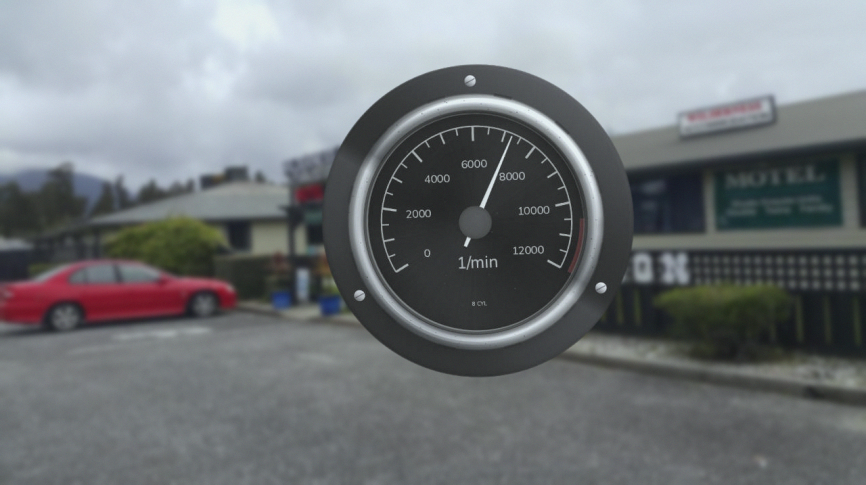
7250 rpm
